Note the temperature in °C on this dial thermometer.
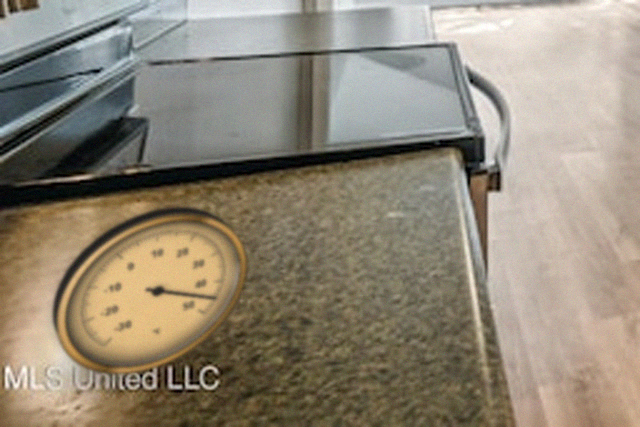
45 °C
